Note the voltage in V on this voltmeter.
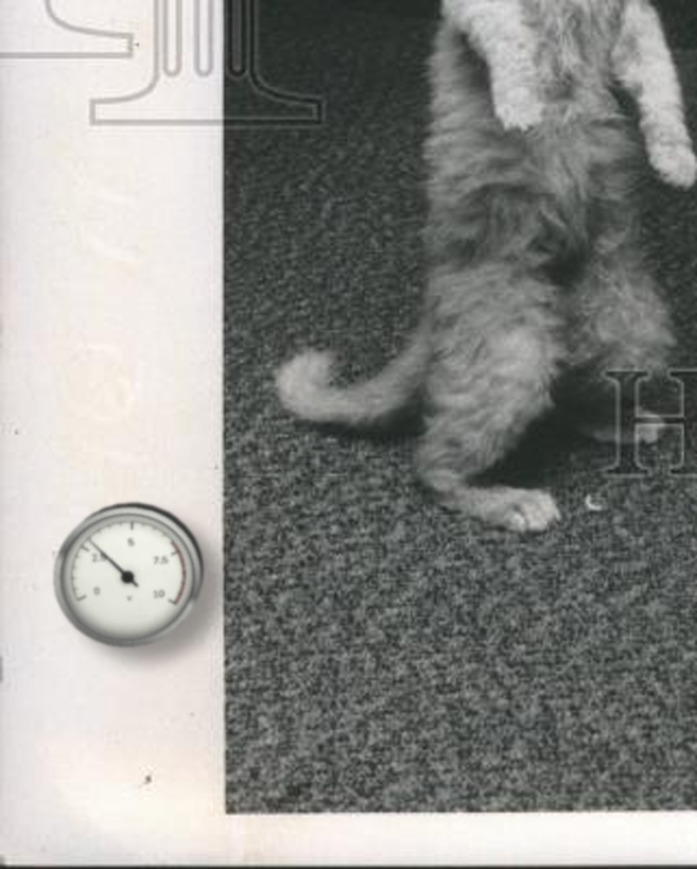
3 V
